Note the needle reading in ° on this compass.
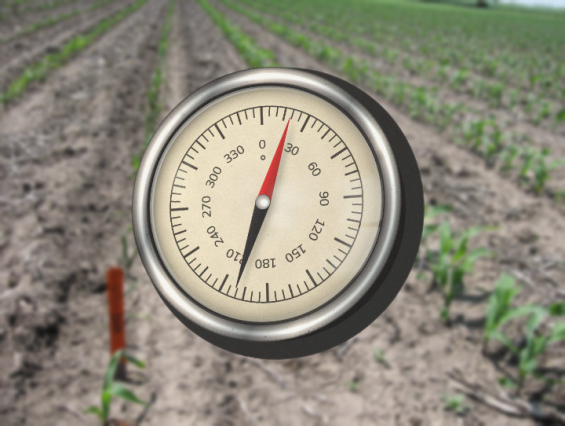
20 °
